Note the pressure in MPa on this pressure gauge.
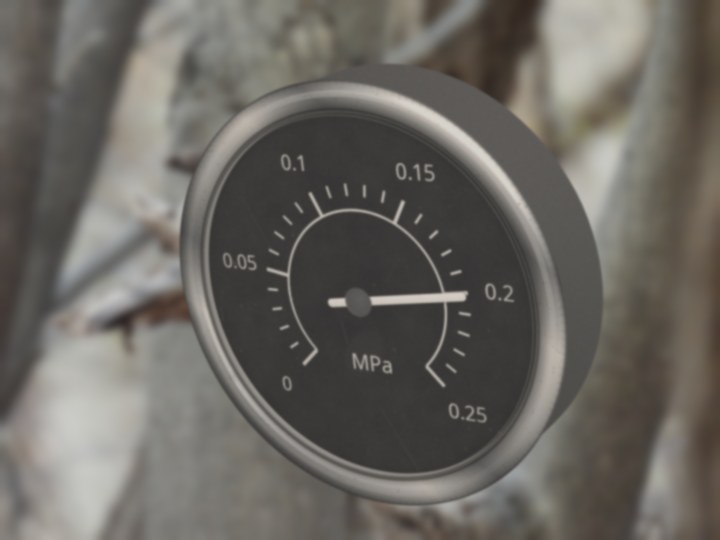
0.2 MPa
